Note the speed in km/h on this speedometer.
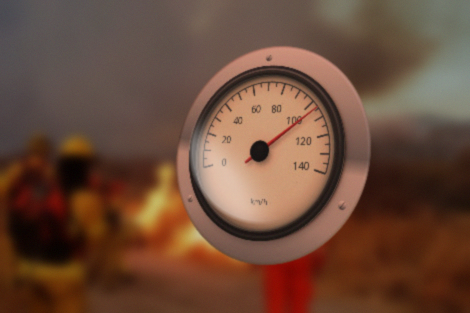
105 km/h
